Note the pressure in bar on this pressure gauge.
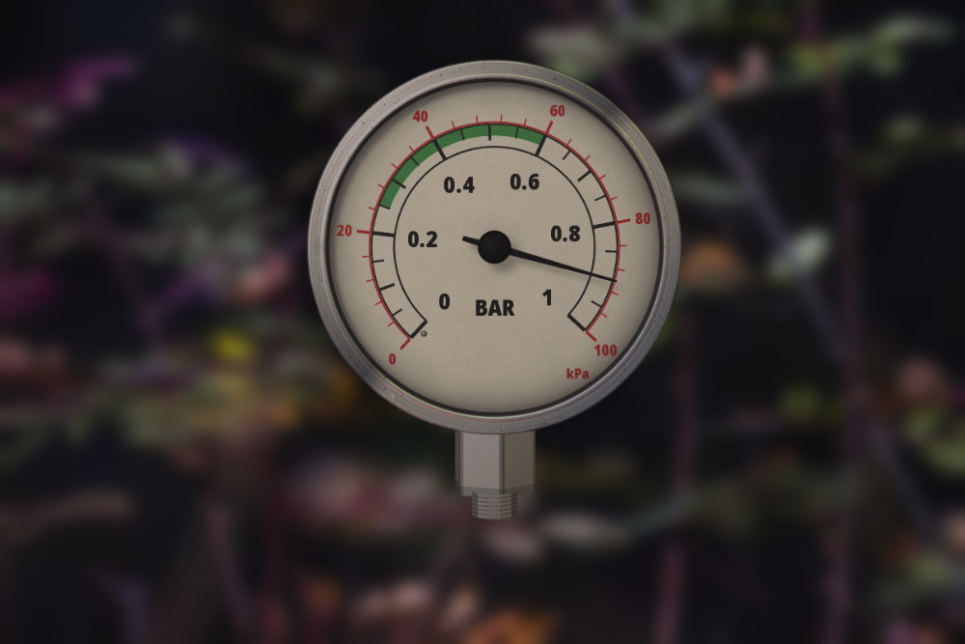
0.9 bar
